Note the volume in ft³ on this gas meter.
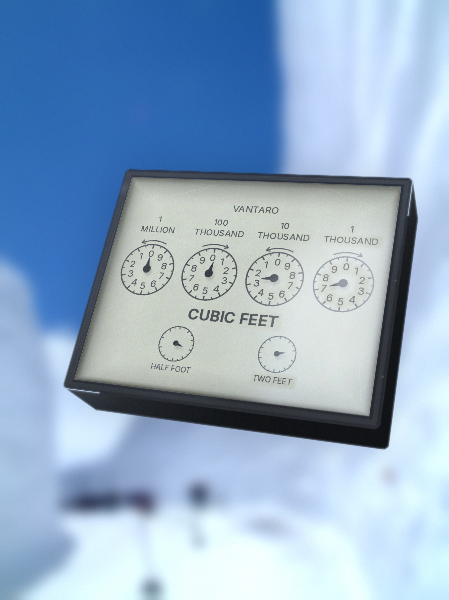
2700 ft³
